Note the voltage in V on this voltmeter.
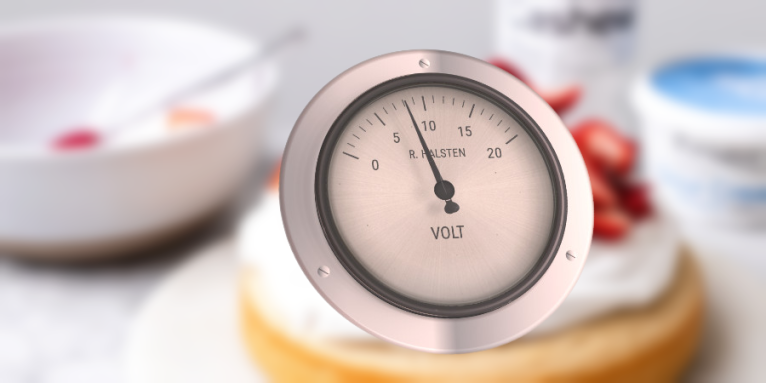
8 V
